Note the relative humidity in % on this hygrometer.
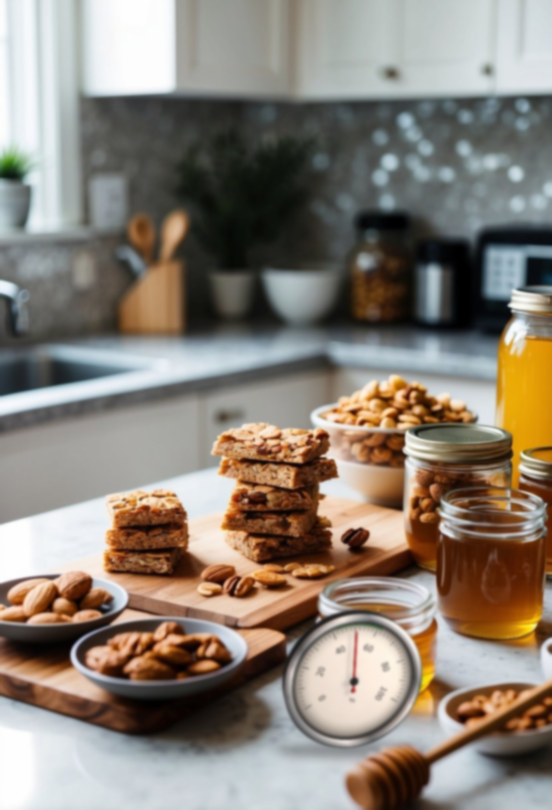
50 %
